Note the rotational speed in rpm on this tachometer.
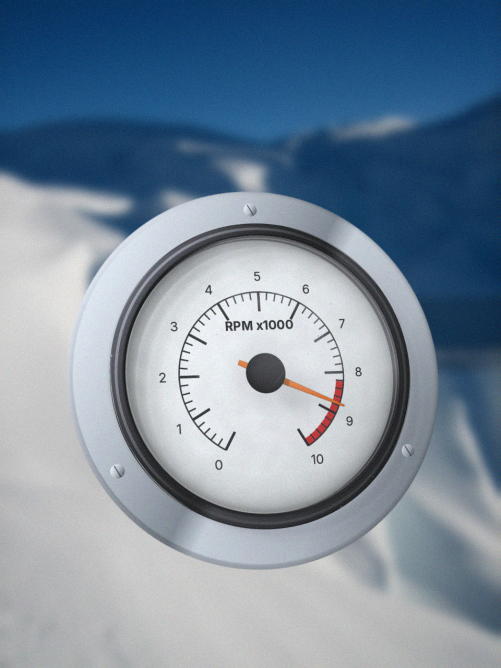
8800 rpm
